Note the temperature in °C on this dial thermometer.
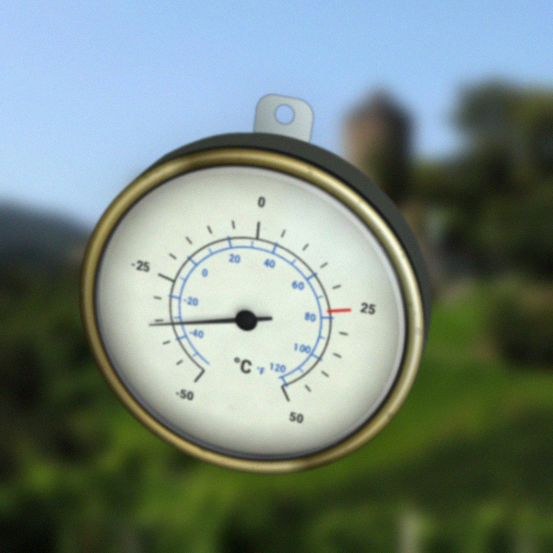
-35 °C
